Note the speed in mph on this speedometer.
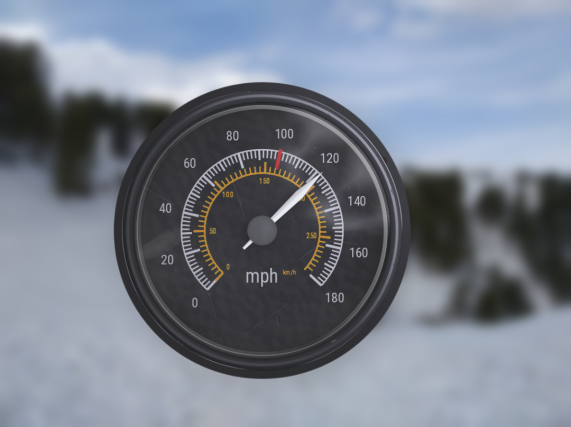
122 mph
